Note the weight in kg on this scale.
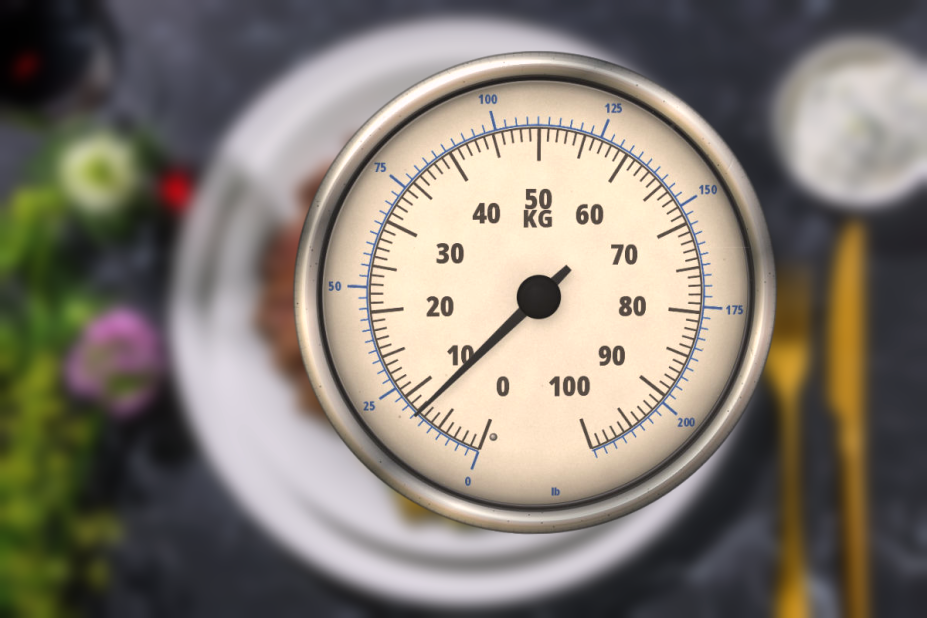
8 kg
